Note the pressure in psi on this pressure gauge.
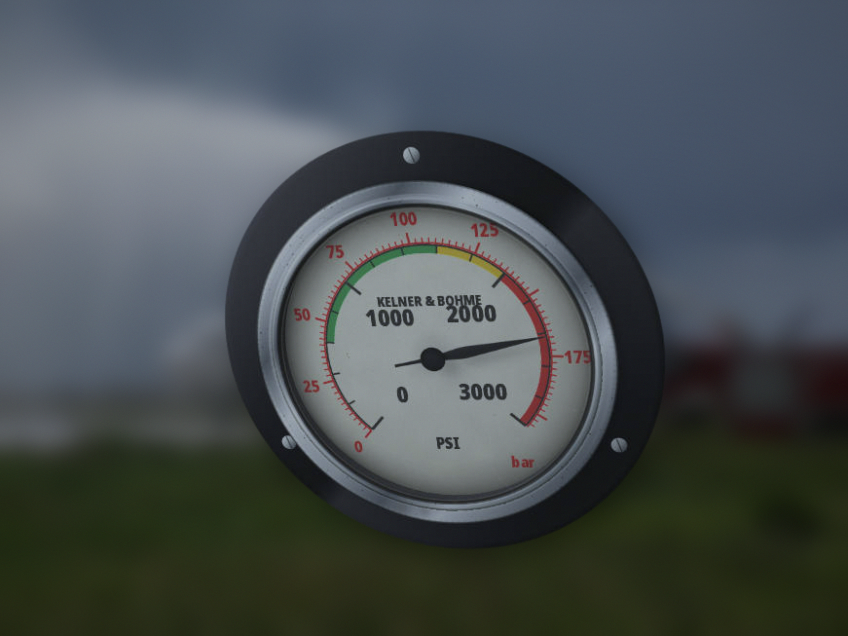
2400 psi
